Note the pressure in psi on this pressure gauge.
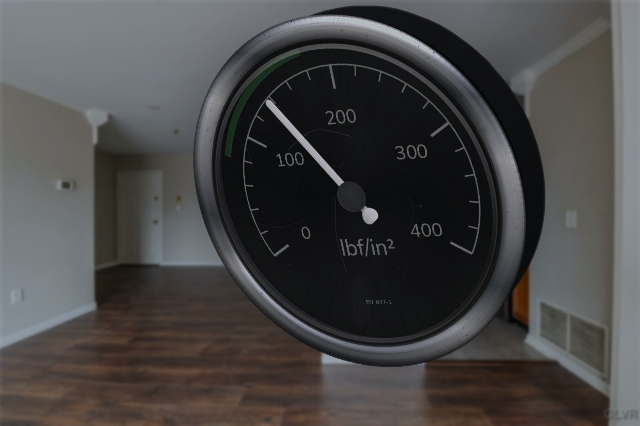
140 psi
